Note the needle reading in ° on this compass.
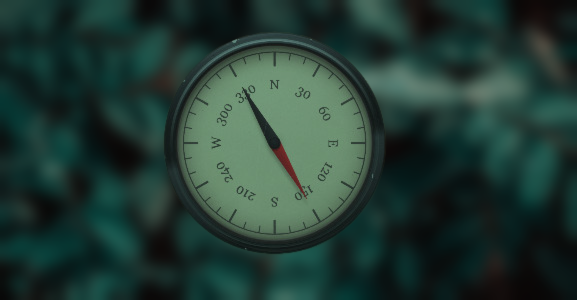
150 °
